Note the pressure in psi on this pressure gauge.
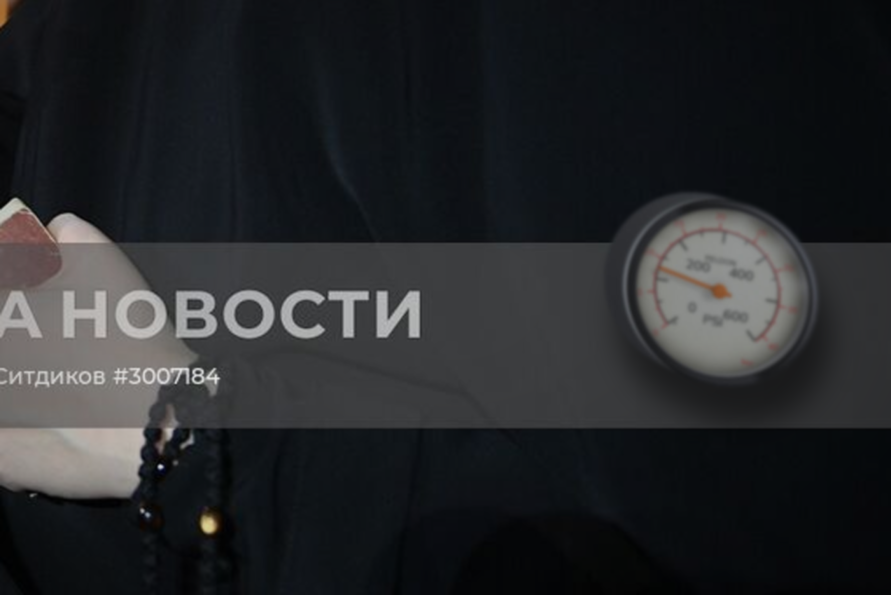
125 psi
